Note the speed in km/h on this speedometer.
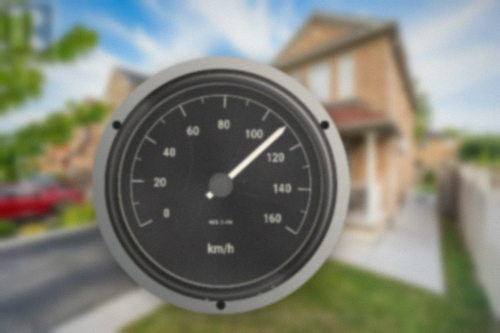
110 km/h
